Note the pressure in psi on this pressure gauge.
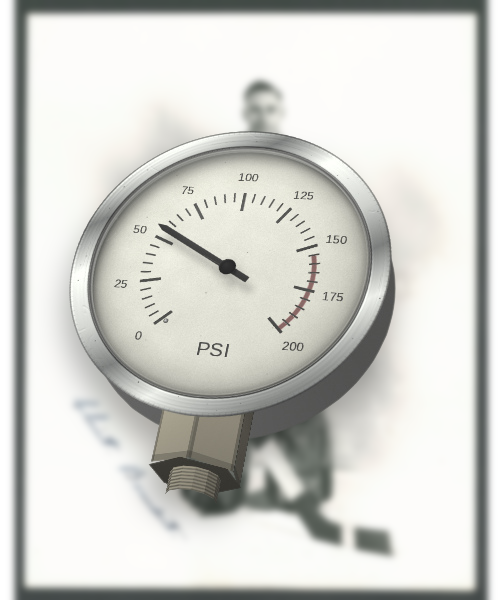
55 psi
